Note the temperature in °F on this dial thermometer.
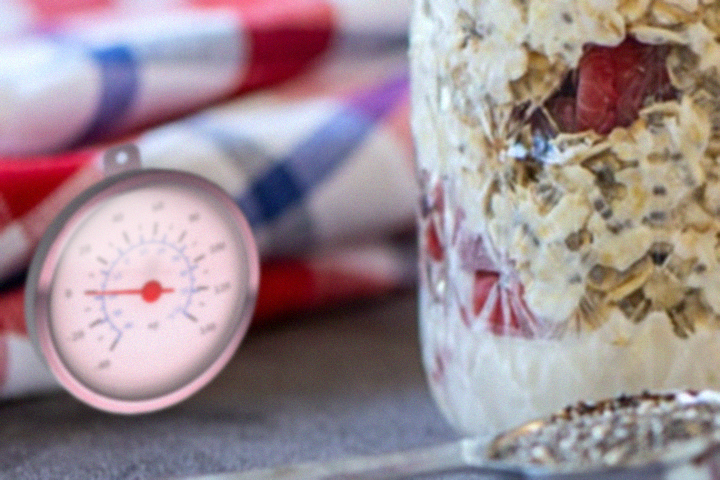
0 °F
